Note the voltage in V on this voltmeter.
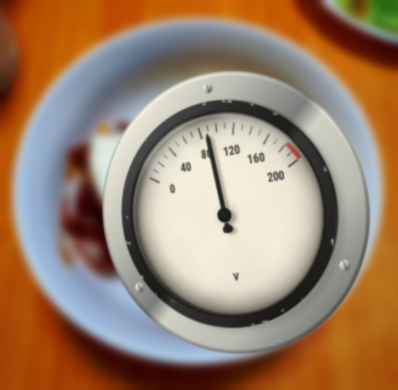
90 V
